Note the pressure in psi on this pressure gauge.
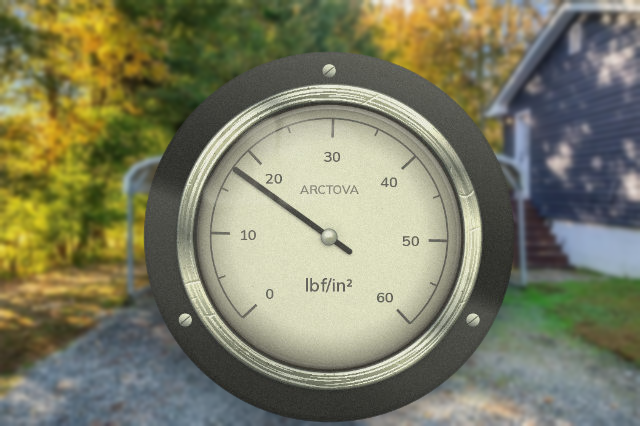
17.5 psi
